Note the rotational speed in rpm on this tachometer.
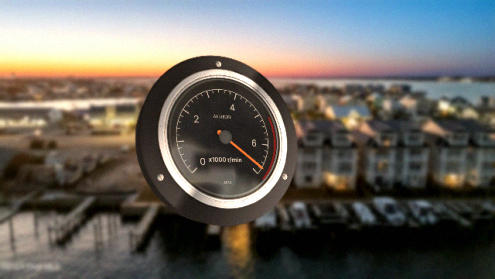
6800 rpm
